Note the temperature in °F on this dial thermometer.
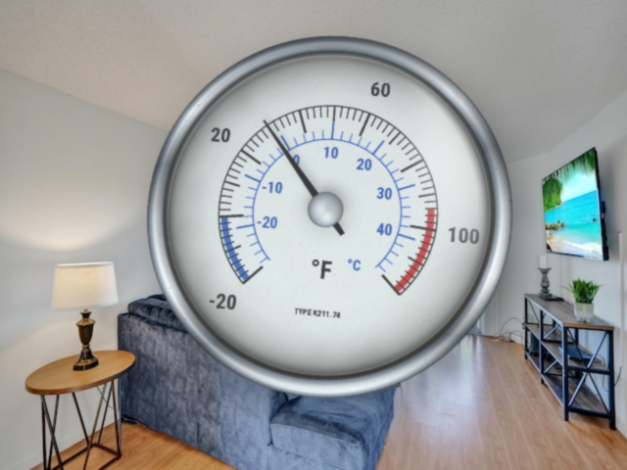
30 °F
